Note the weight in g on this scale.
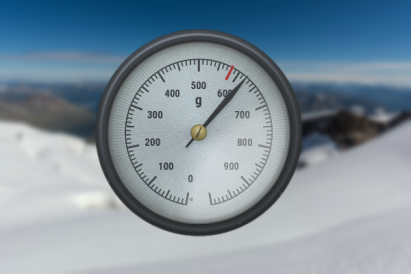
620 g
